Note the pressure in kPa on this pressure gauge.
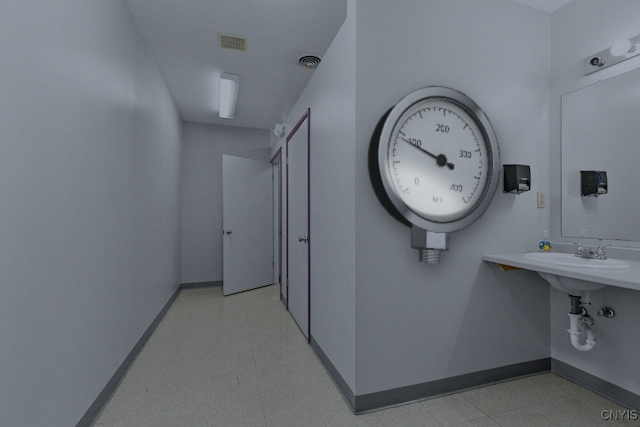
90 kPa
